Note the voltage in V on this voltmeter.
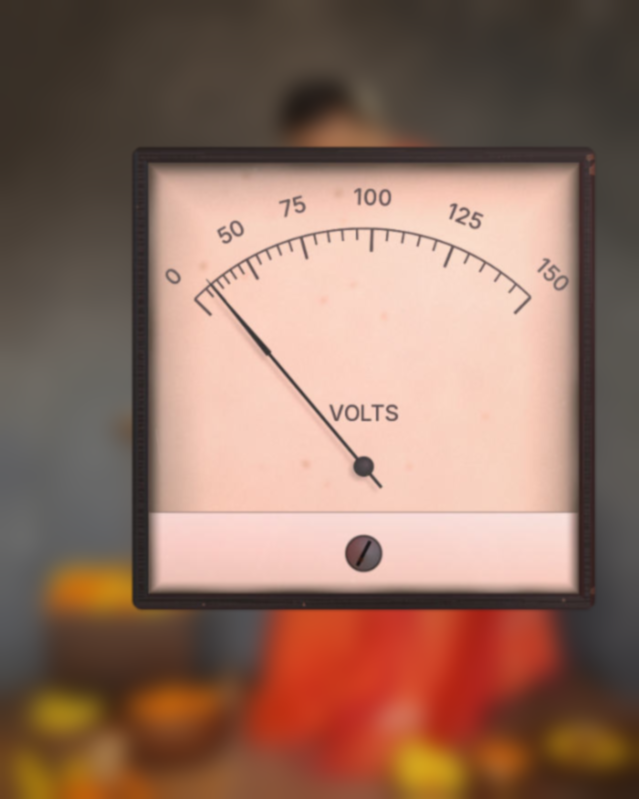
25 V
